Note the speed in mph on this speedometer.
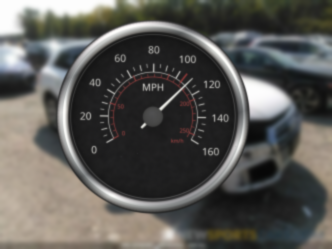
110 mph
